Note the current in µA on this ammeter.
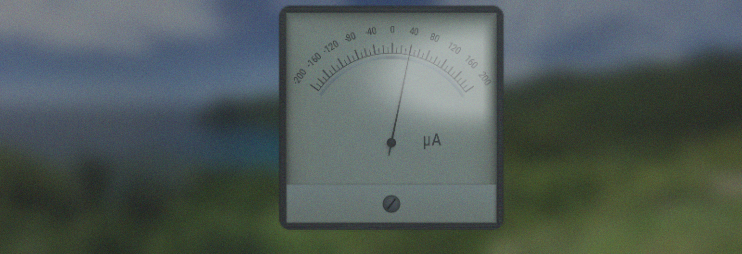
40 µA
